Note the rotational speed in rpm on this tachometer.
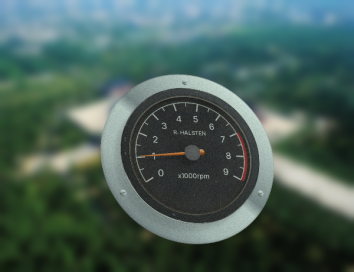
1000 rpm
